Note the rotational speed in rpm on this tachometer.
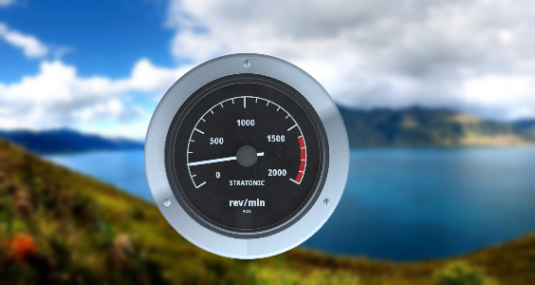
200 rpm
